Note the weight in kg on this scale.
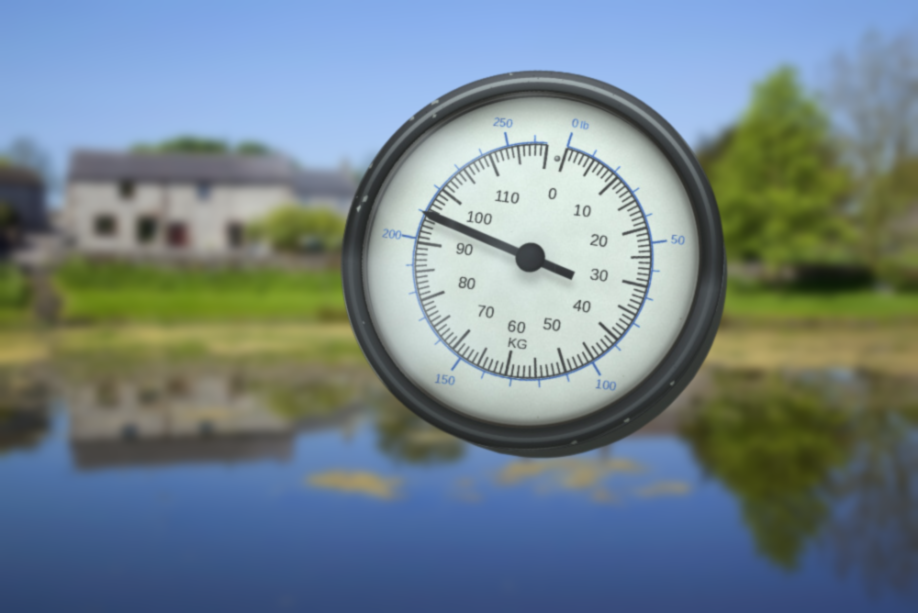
95 kg
